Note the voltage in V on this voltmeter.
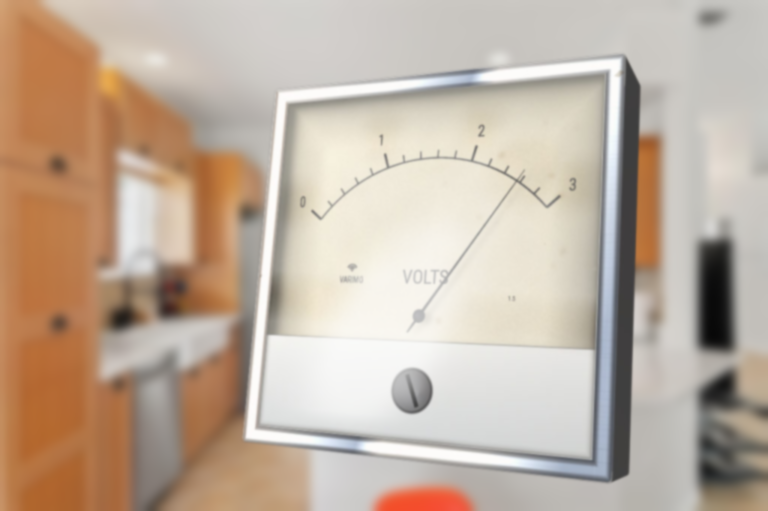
2.6 V
